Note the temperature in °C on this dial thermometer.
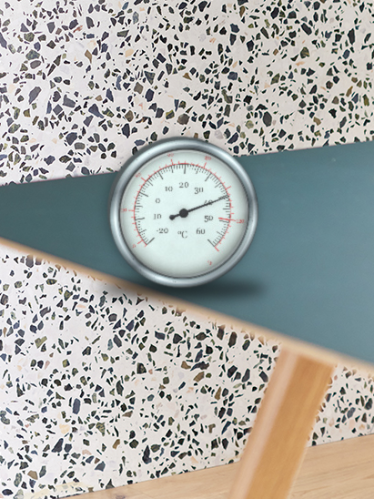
40 °C
